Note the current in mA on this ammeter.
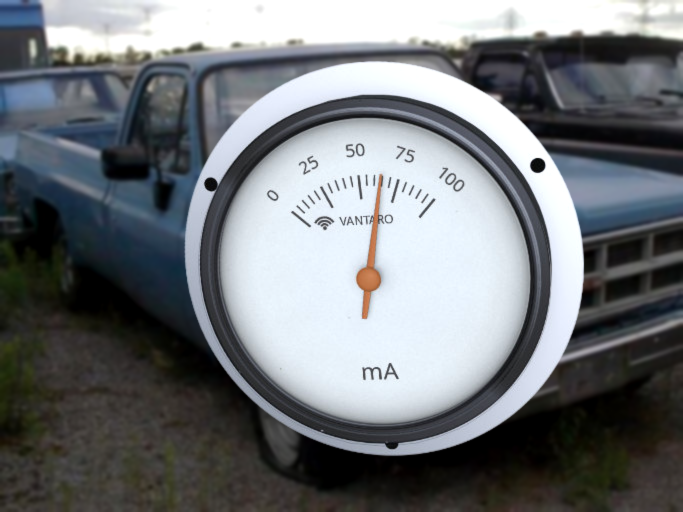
65 mA
